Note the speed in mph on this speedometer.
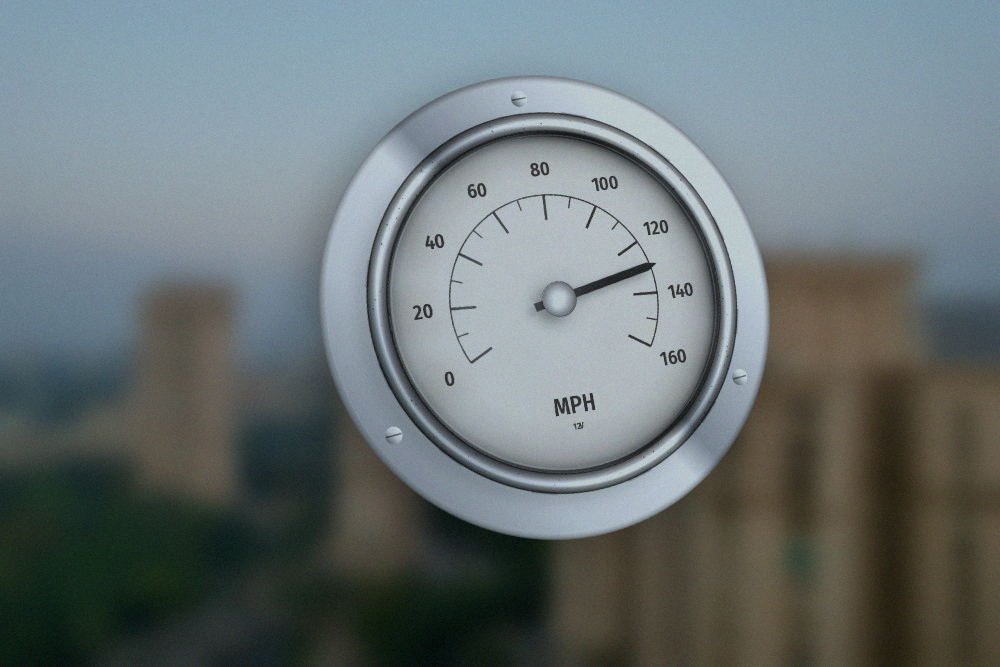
130 mph
